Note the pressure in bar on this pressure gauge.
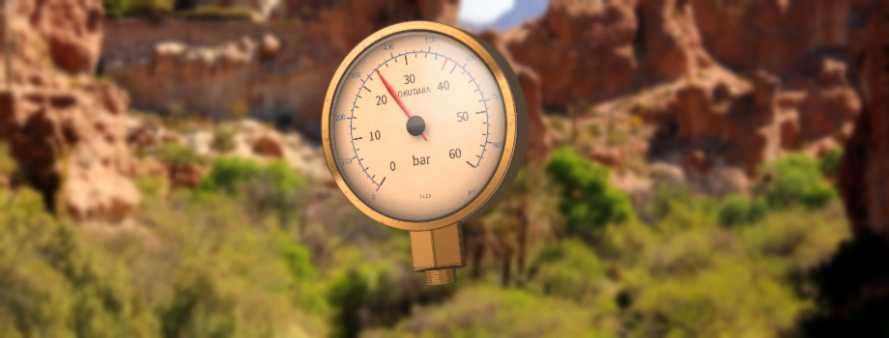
24 bar
